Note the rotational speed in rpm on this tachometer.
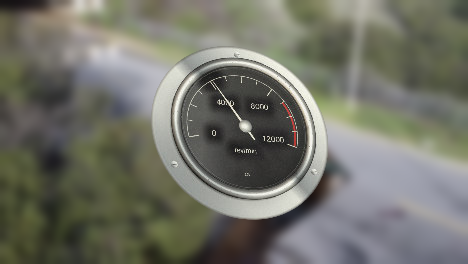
4000 rpm
